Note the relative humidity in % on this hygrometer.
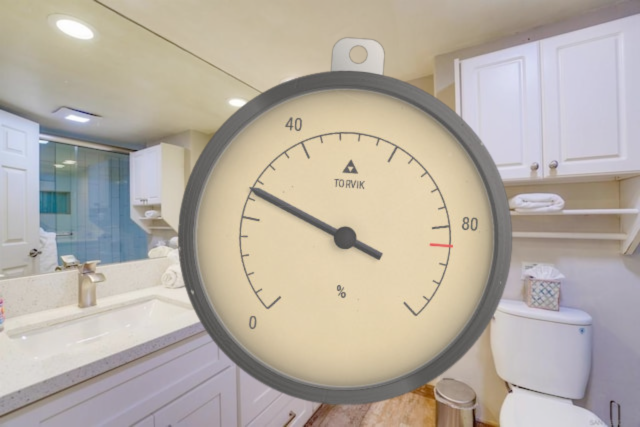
26 %
